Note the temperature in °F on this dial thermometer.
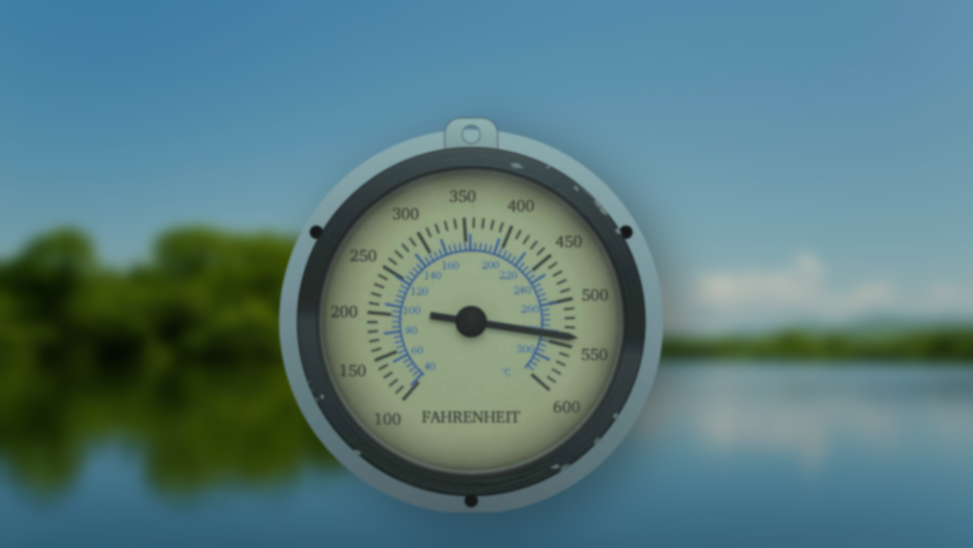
540 °F
